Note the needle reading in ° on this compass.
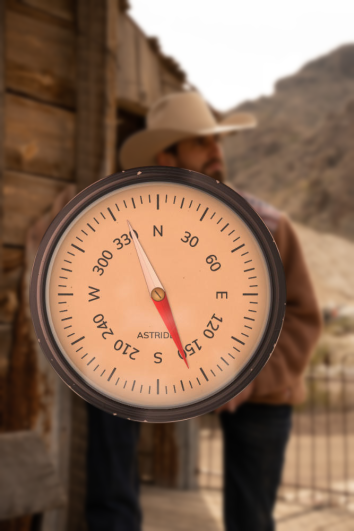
157.5 °
